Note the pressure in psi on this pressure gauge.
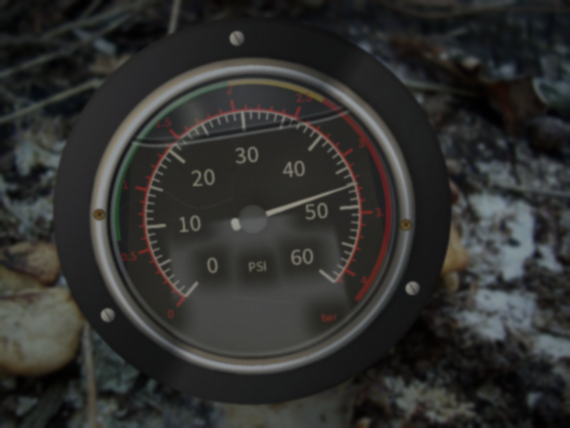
47 psi
